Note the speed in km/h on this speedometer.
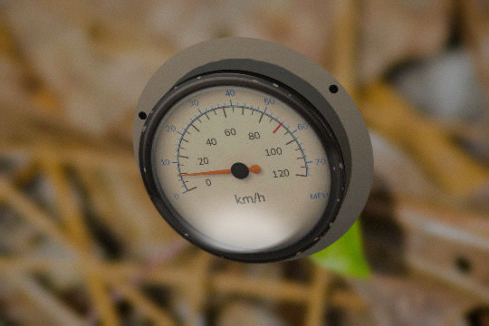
10 km/h
